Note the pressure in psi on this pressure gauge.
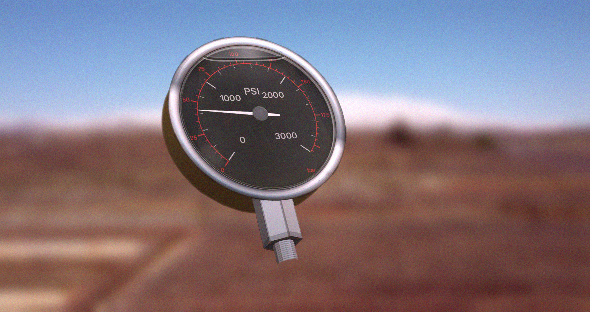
600 psi
